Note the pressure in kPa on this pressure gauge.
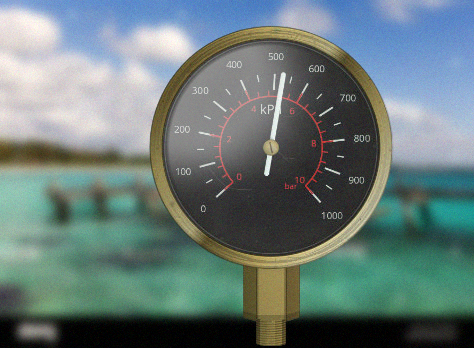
525 kPa
